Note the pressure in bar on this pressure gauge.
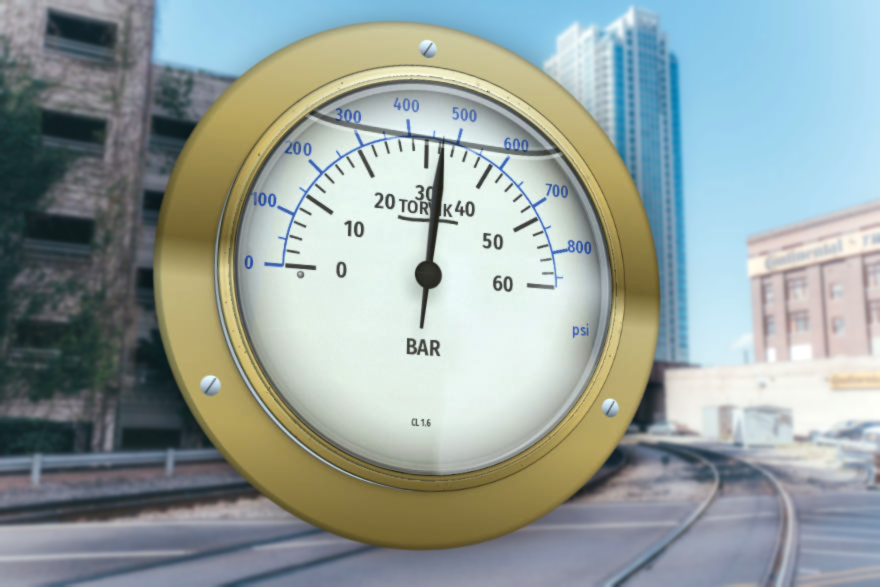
32 bar
